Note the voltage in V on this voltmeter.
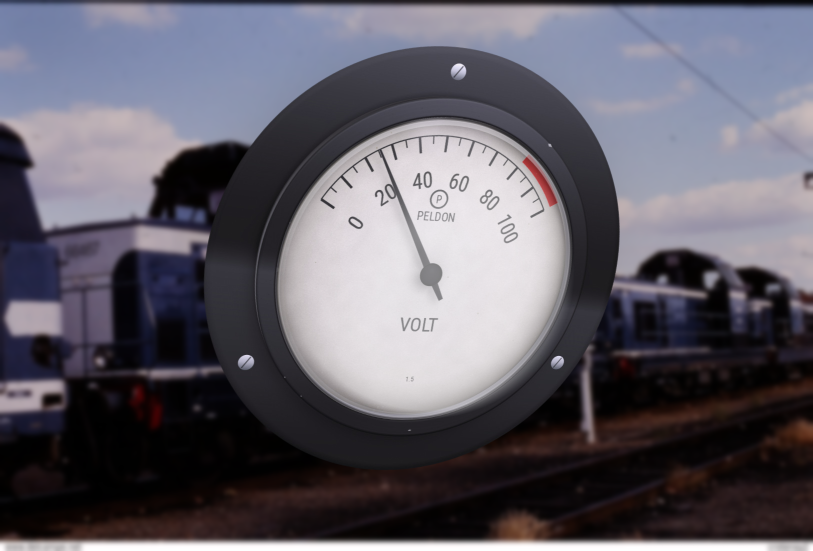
25 V
